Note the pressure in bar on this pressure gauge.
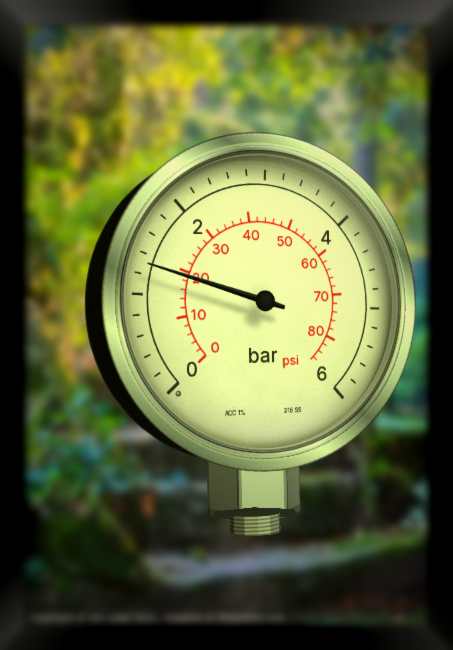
1.3 bar
